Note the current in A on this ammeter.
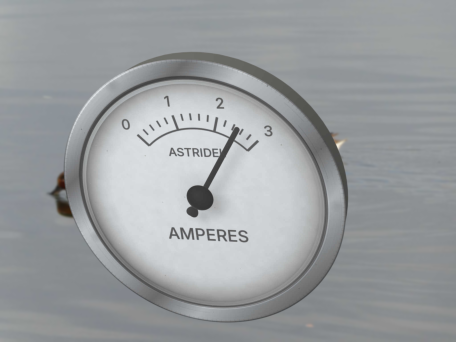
2.5 A
